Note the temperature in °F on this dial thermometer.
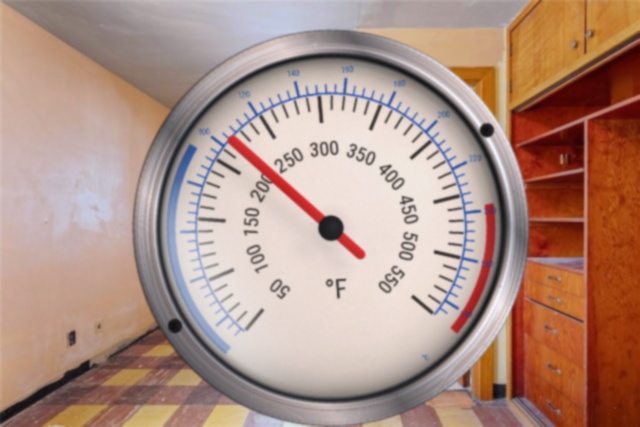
220 °F
